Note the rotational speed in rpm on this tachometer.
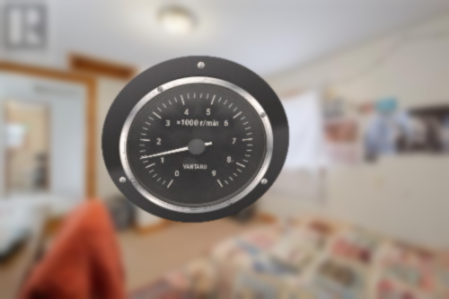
1400 rpm
